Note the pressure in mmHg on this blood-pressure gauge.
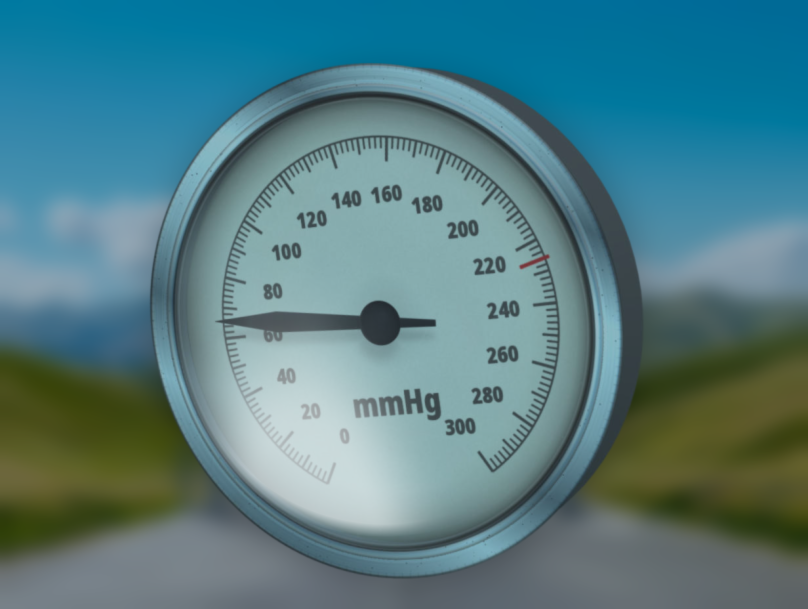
66 mmHg
